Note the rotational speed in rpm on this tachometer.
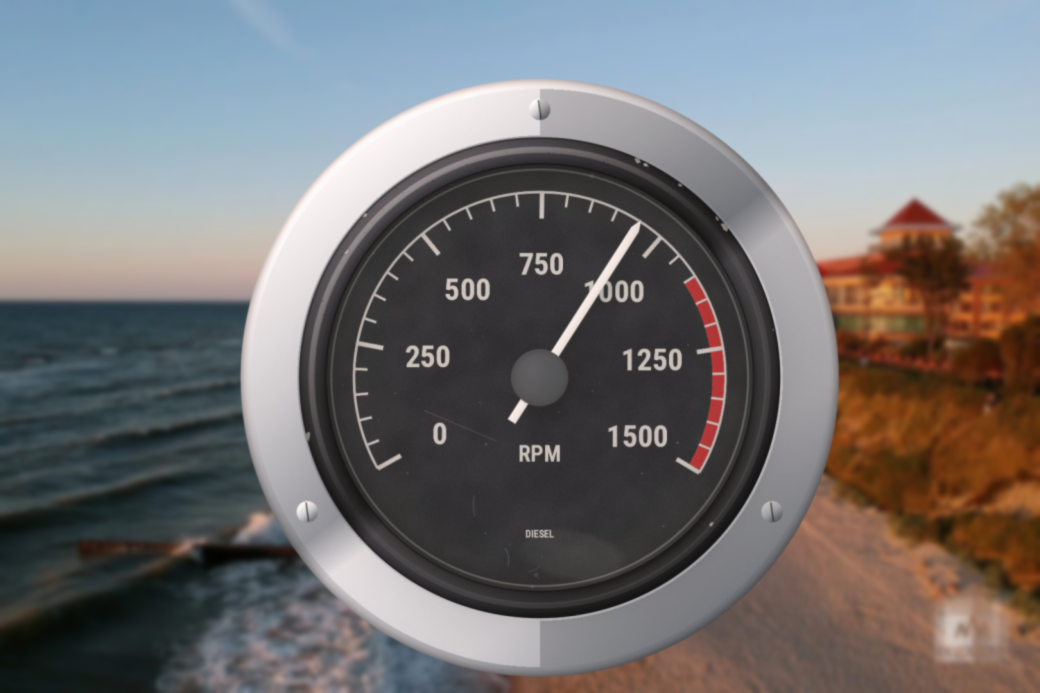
950 rpm
